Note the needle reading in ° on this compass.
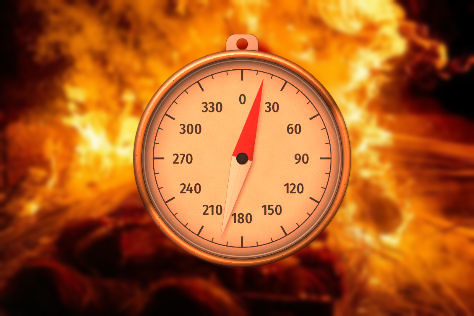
15 °
